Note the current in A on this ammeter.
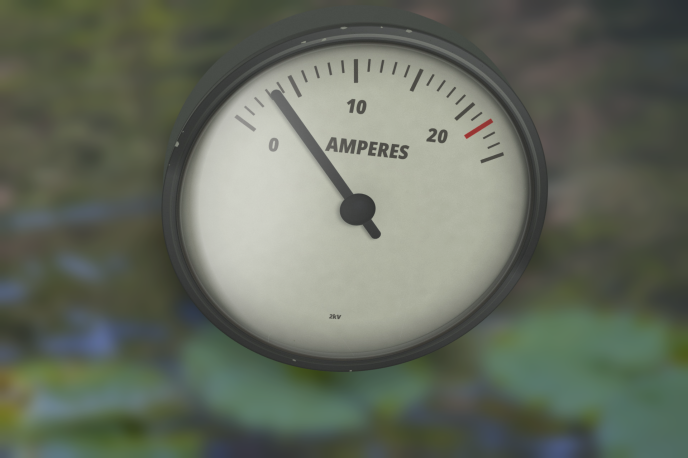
3.5 A
